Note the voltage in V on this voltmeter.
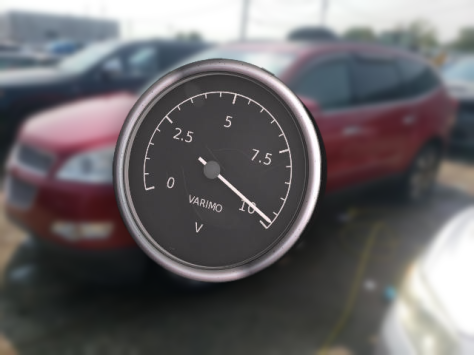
9.75 V
